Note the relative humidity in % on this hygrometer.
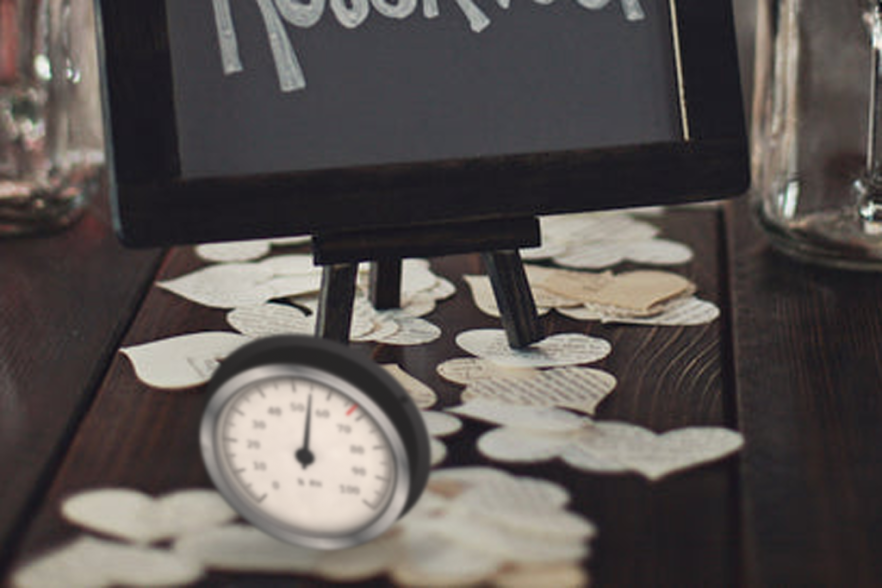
55 %
